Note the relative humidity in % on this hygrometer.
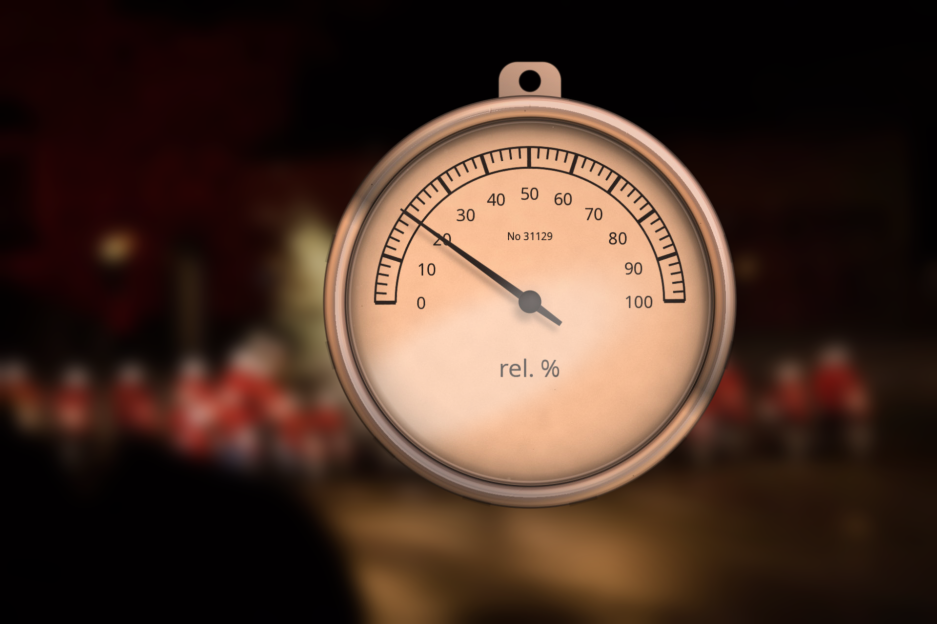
20 %
